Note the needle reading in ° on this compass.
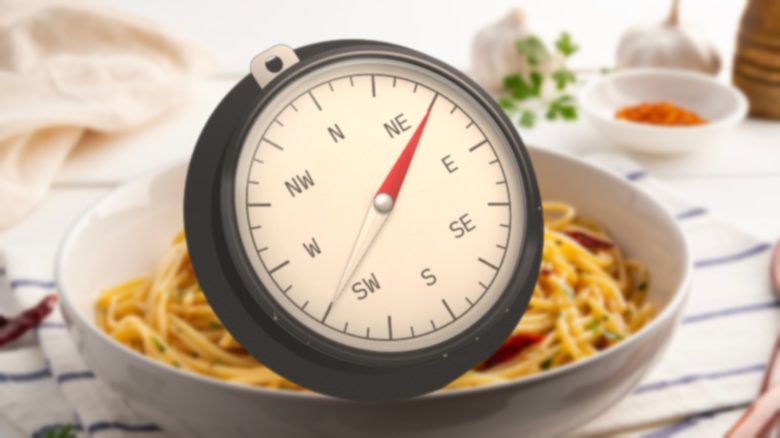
60 °
